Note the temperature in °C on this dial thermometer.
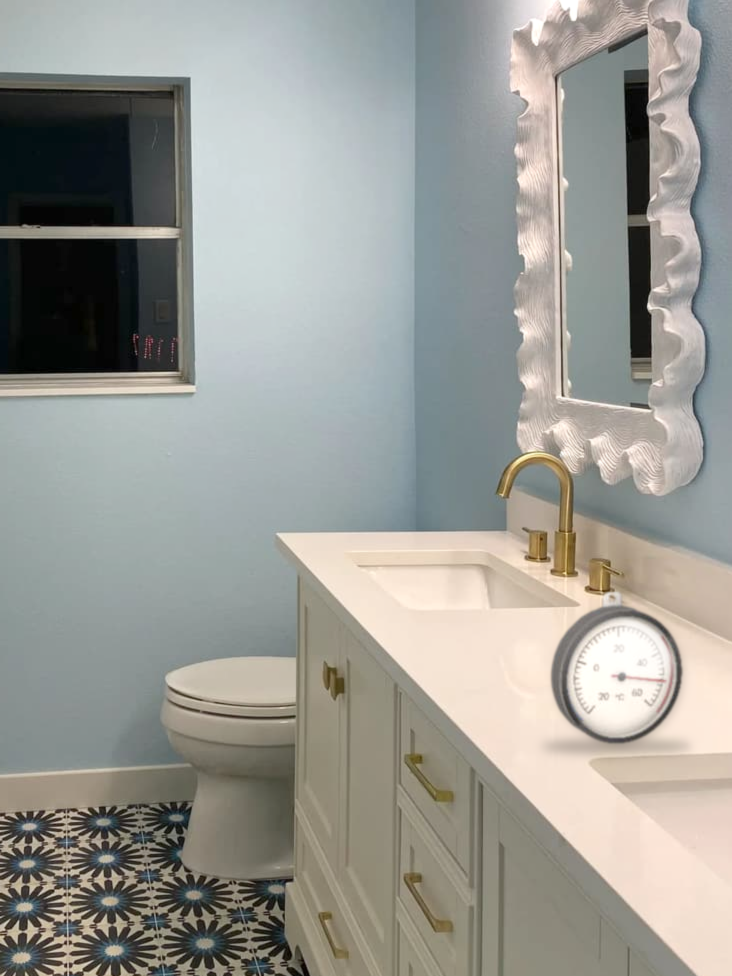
50 °C
